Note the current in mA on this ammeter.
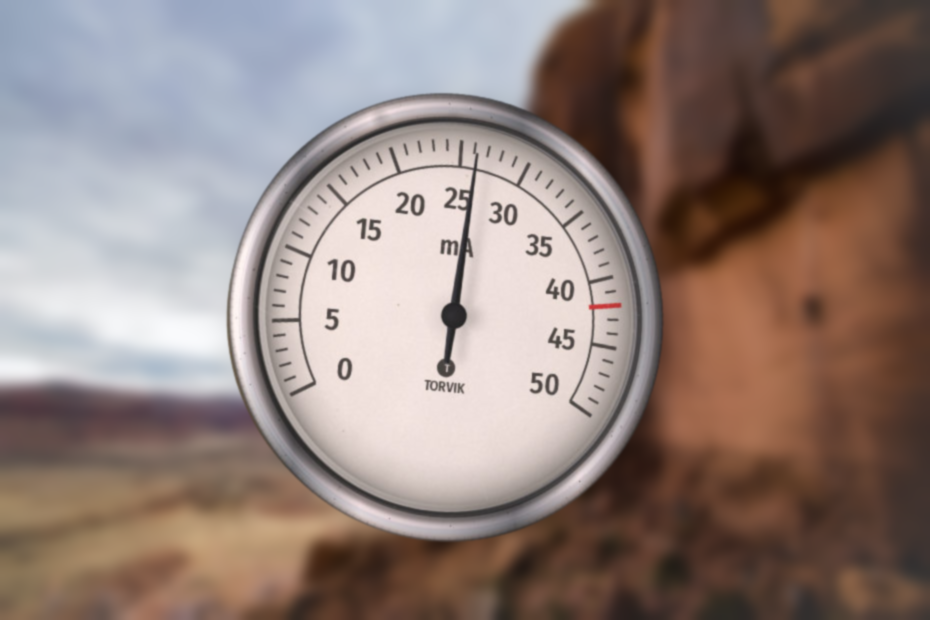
26 mA
